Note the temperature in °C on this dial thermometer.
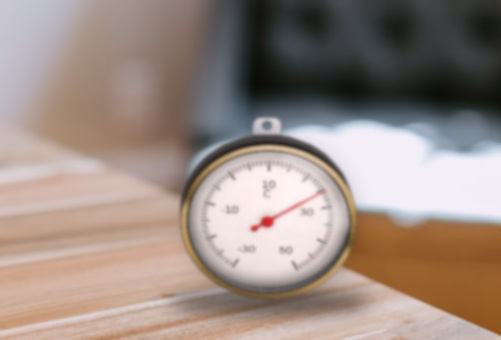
25 °C
